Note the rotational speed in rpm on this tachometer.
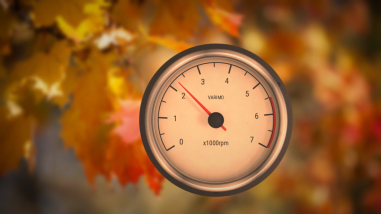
2250 rpm
